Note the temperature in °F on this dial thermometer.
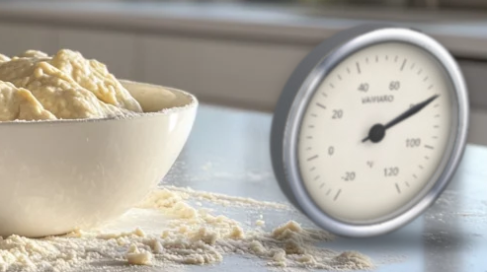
80 °F
